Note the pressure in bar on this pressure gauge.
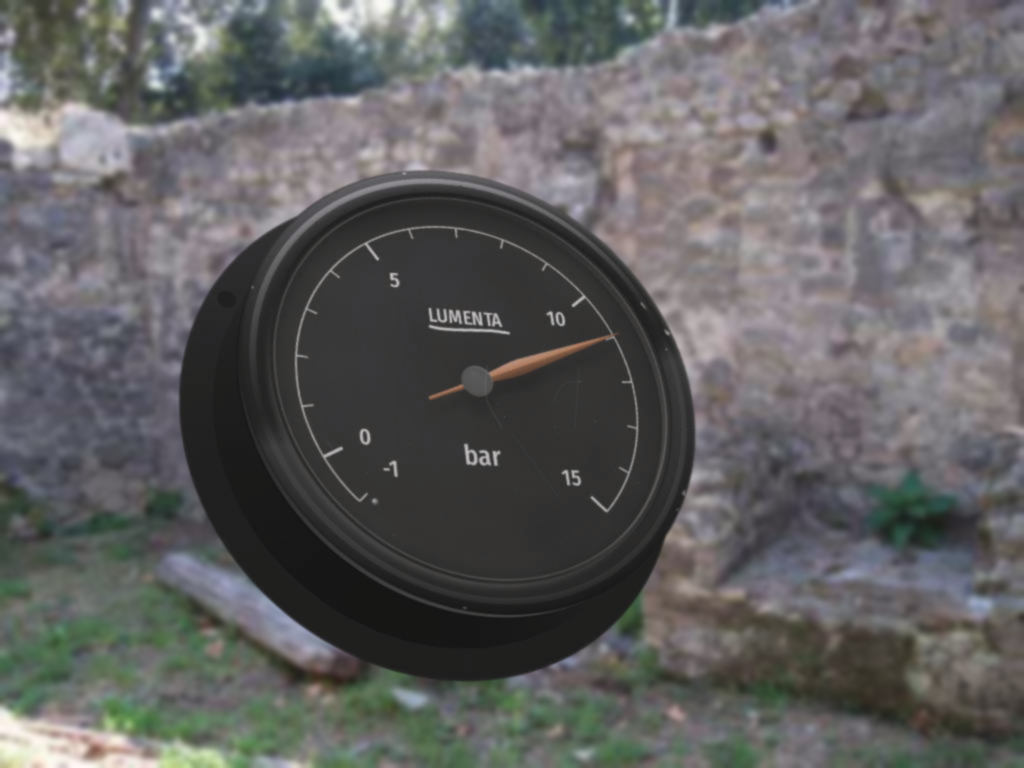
11 bar
